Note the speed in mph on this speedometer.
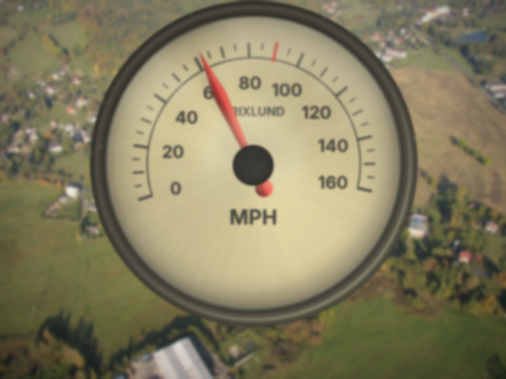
62.5 mph
